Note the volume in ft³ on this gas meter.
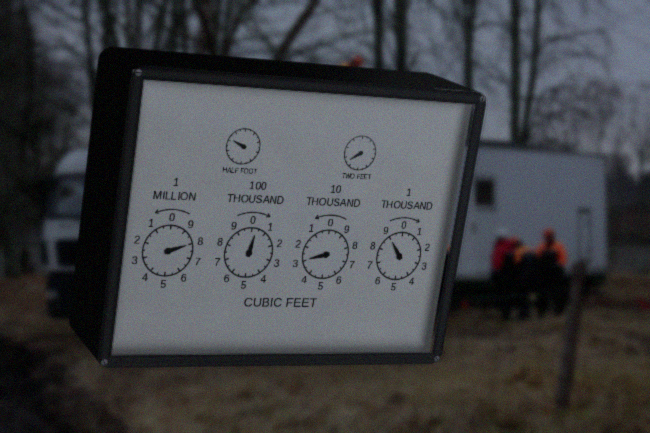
802900 ft³
